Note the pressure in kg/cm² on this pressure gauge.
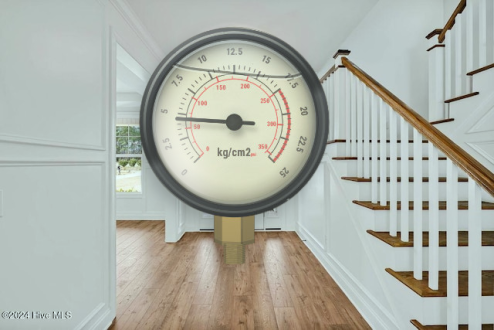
4.5 kg/cm²
